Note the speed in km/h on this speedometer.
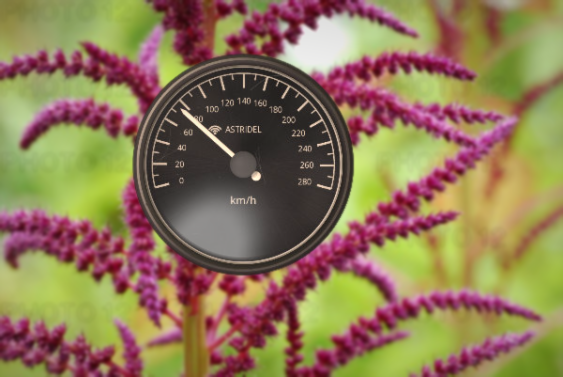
75 km/h
